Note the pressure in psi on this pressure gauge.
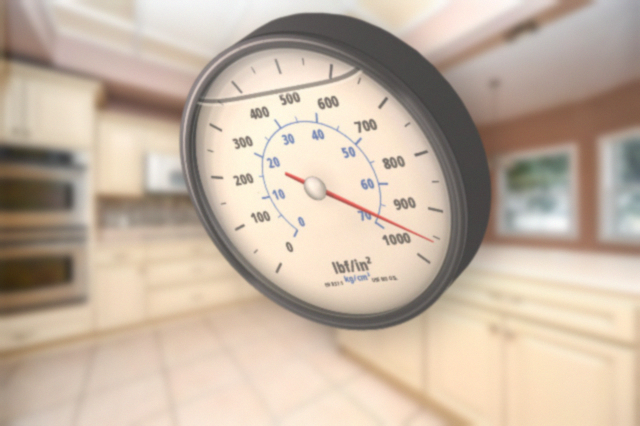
950 psi
